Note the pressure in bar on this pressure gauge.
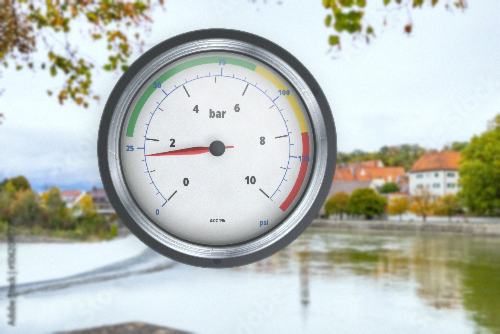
1.5 bar
